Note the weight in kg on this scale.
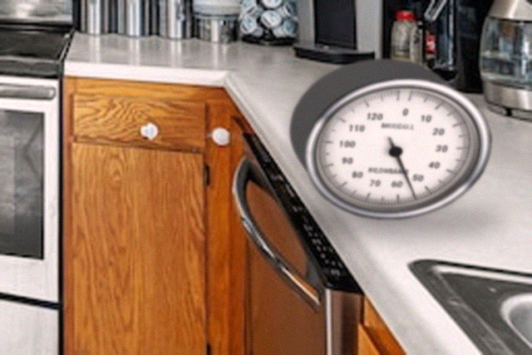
55 kg
